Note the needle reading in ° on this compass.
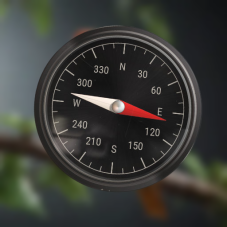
100 °
